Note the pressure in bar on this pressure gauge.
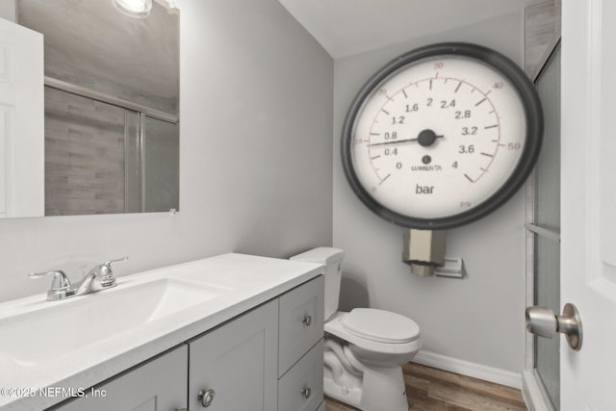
0.6 bar
